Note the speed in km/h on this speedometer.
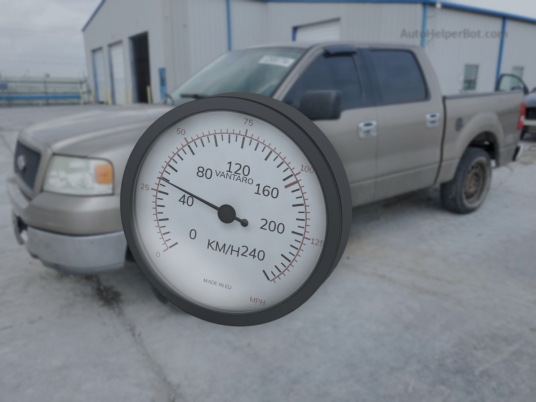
50 km/h
